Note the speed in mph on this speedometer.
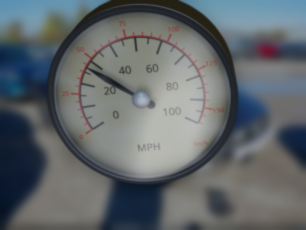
27.5 mph
